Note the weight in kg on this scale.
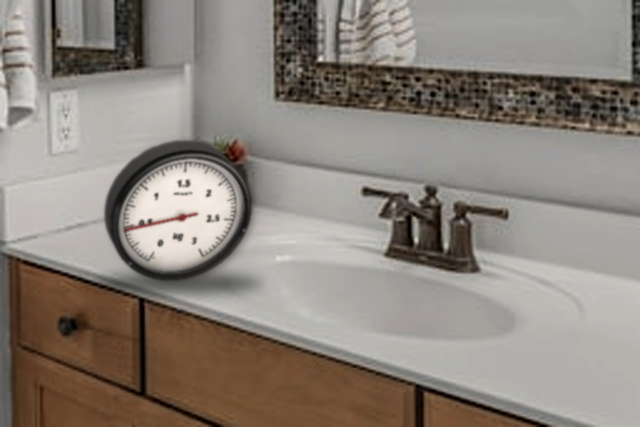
0.5 kg
